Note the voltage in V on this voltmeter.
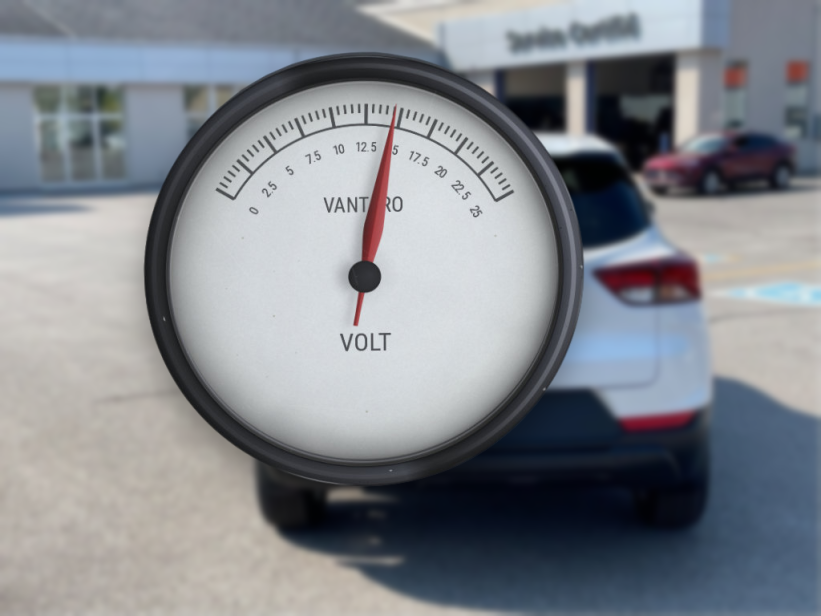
14.5 V
